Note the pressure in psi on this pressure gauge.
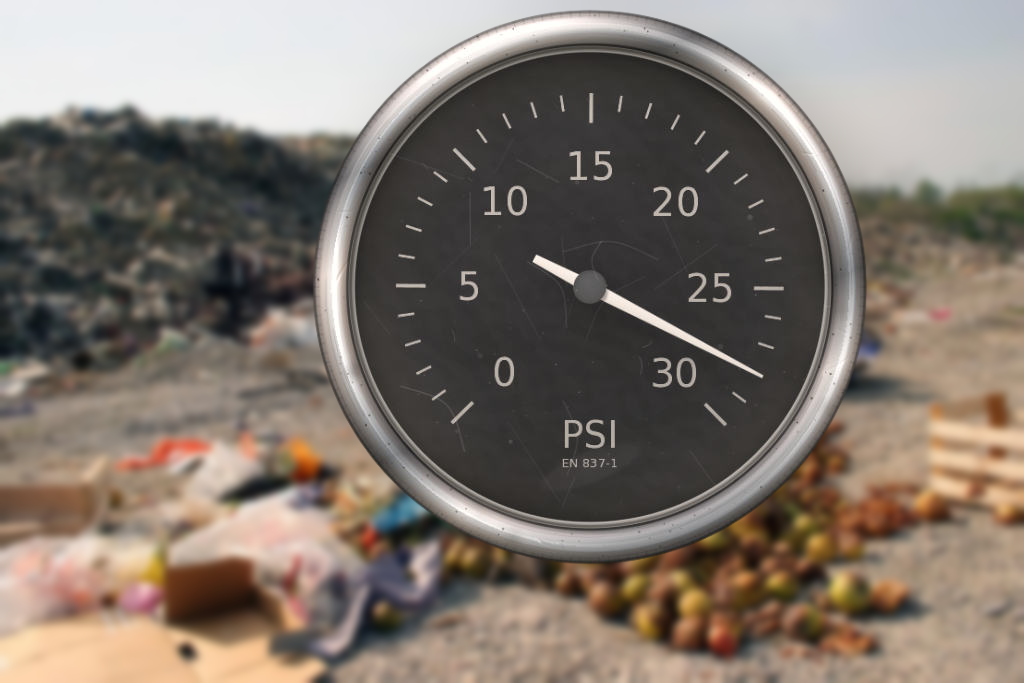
28 psi
